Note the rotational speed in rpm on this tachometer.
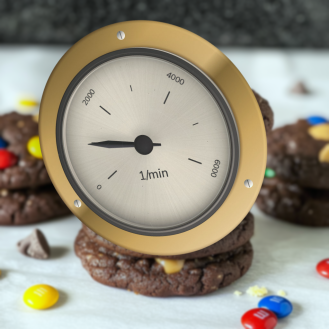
1000 rpm
